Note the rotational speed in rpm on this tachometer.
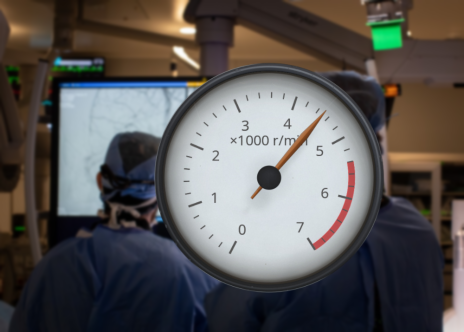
4500 rpm
